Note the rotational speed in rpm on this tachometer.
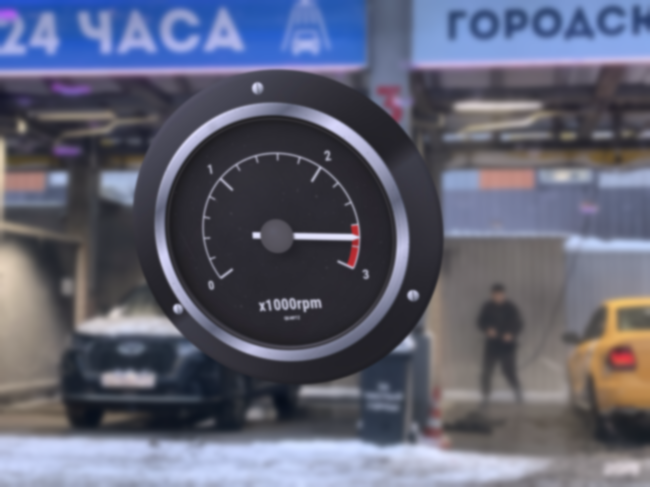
2700 rpm
